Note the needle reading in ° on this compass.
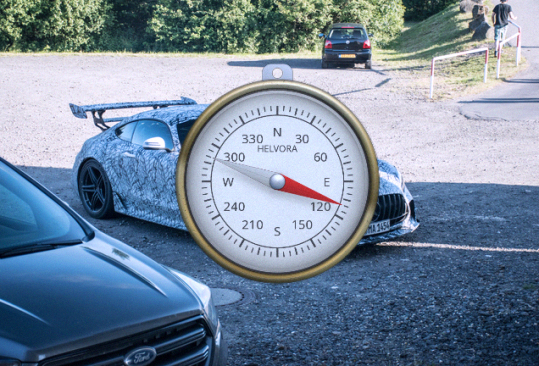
110 °
